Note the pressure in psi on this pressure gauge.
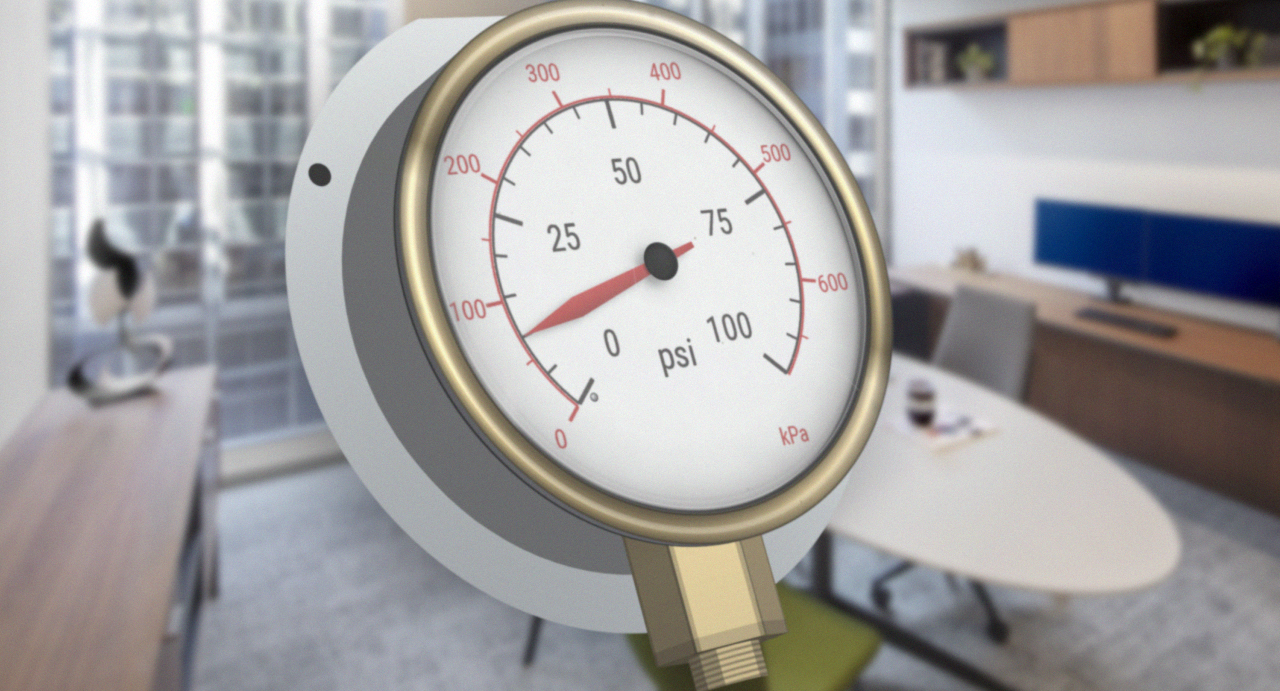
10 psi
